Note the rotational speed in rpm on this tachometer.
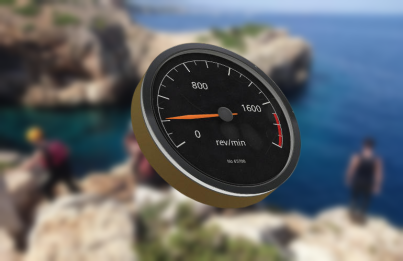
200 rpm
